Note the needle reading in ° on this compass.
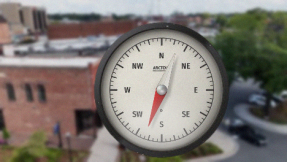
200 °
